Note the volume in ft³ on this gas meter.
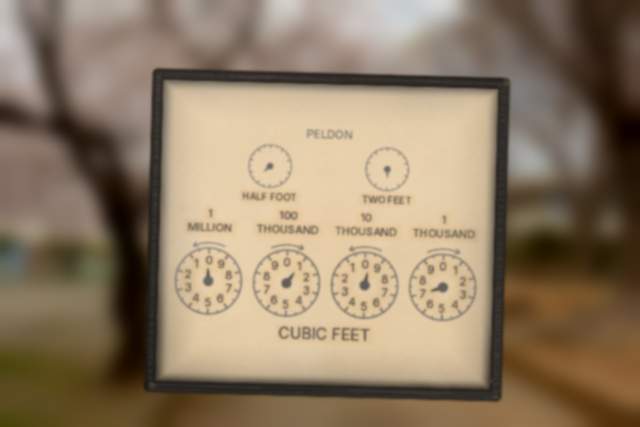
9700 ft³
